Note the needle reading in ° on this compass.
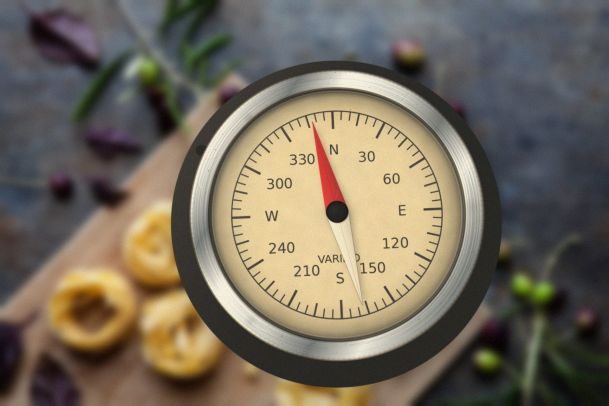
347.5 °
